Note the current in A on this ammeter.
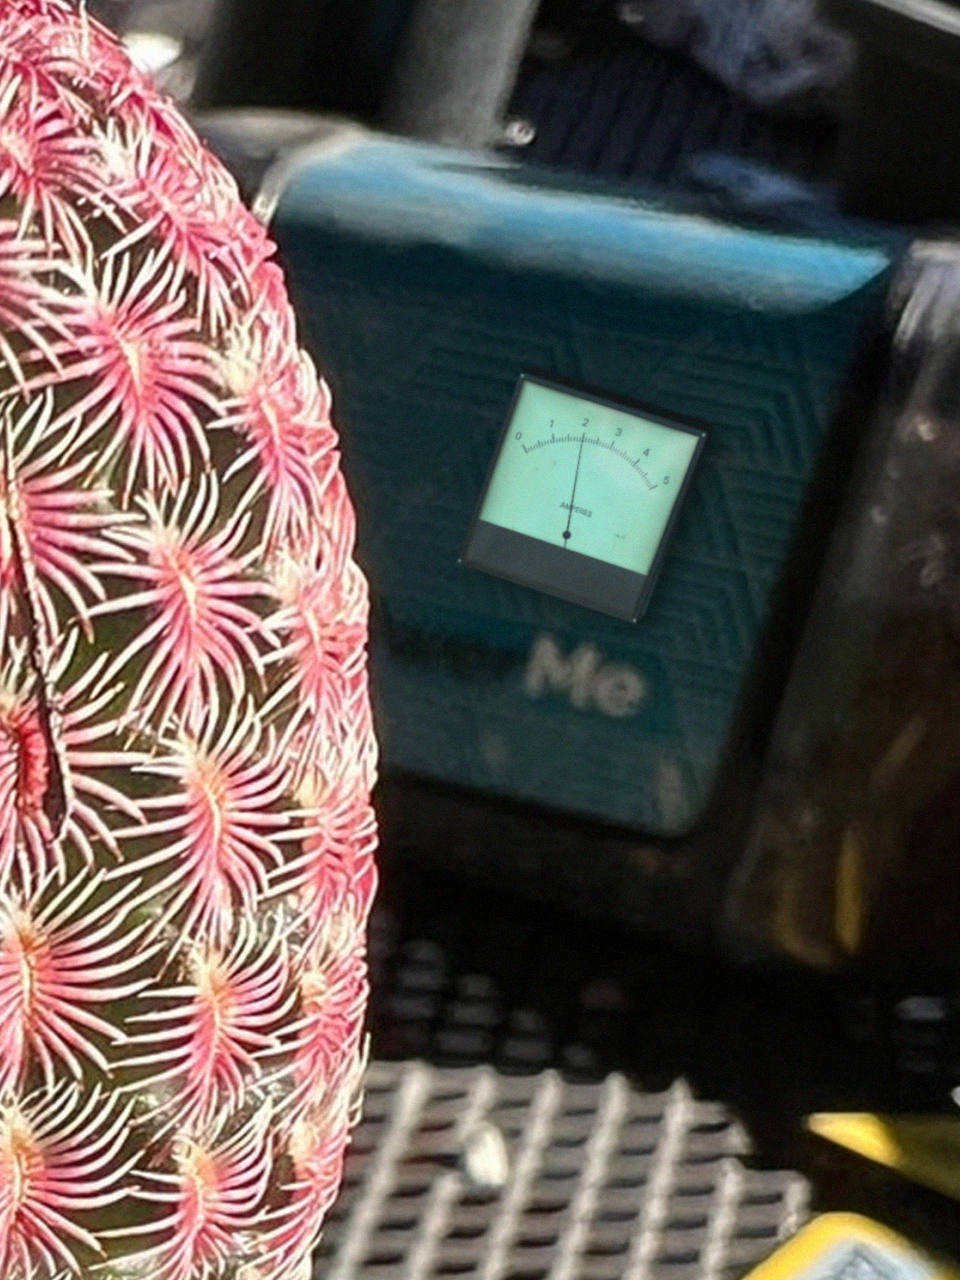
2 A
